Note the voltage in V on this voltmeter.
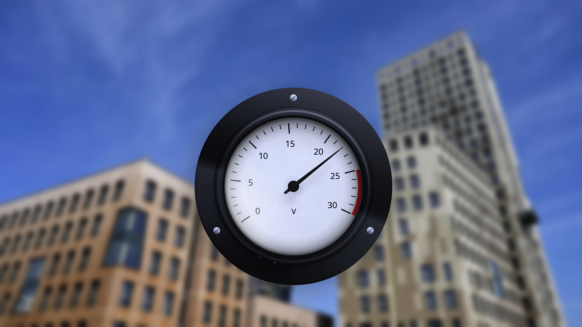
22 V
